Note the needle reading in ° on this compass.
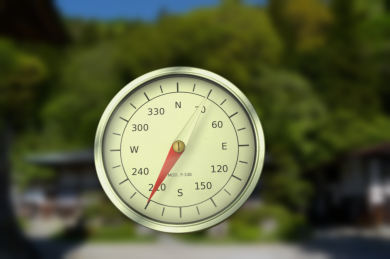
210 °
